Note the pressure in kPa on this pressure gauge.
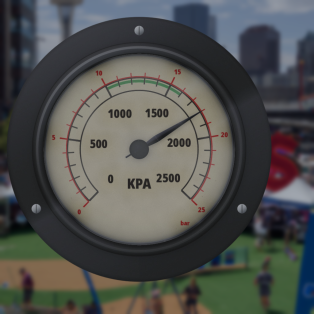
1800 kPa
